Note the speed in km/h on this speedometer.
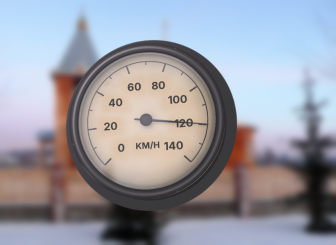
120 km/h
